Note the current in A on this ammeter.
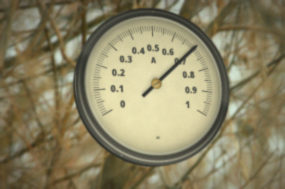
0.7 A
